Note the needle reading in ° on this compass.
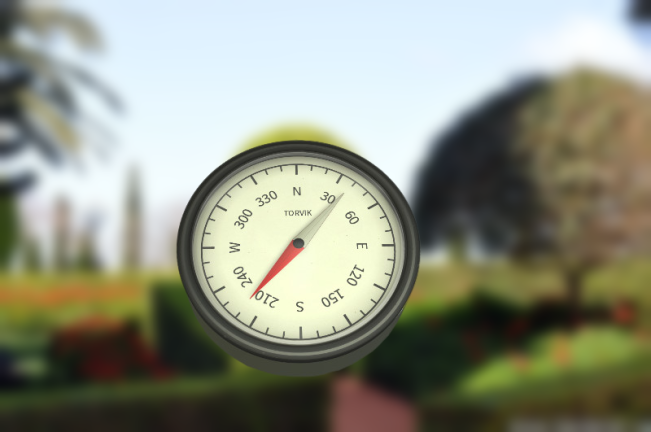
220 °
